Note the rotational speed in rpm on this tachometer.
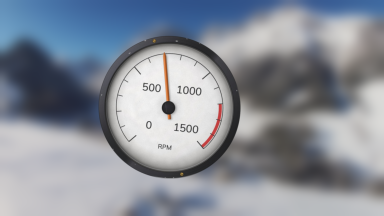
700 rpm
